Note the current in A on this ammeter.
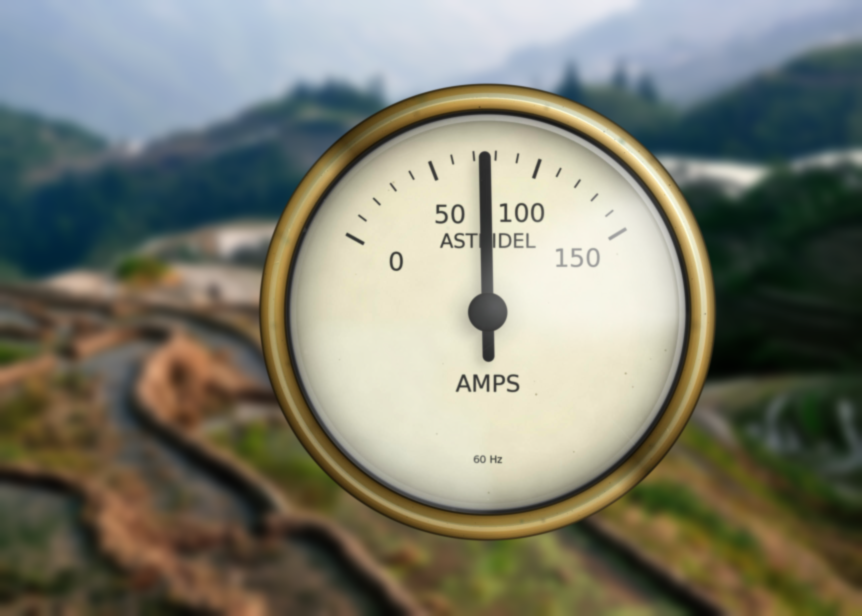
75 A
